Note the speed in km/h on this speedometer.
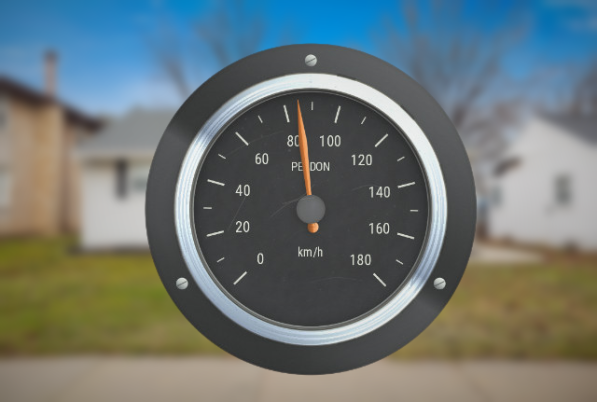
85 km/h
